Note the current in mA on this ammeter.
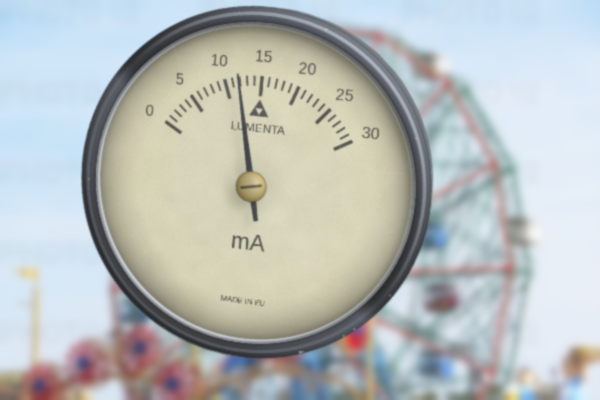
12 mA
